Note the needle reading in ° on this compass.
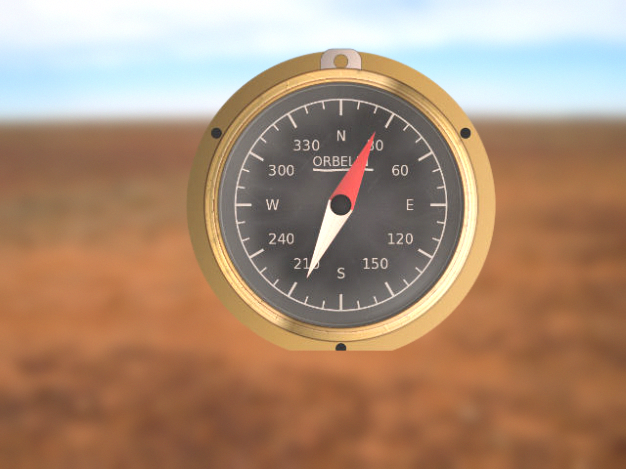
25 °
